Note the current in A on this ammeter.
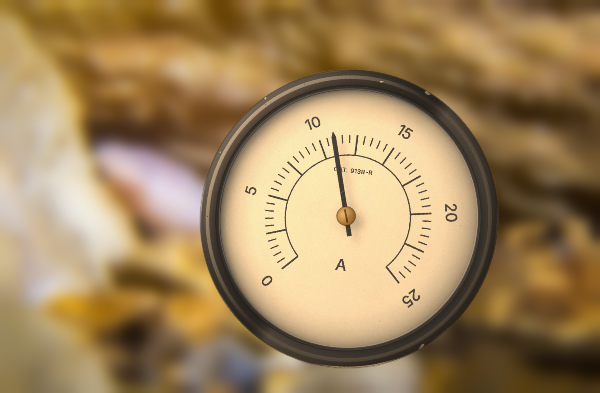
11 A
